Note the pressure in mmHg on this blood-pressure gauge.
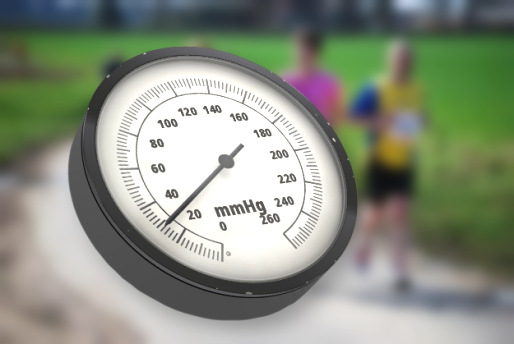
28 mmHg
